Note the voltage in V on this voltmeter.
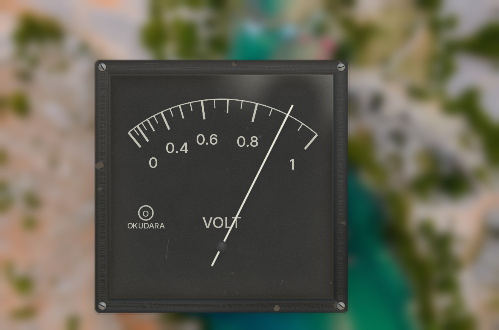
0.9 V
